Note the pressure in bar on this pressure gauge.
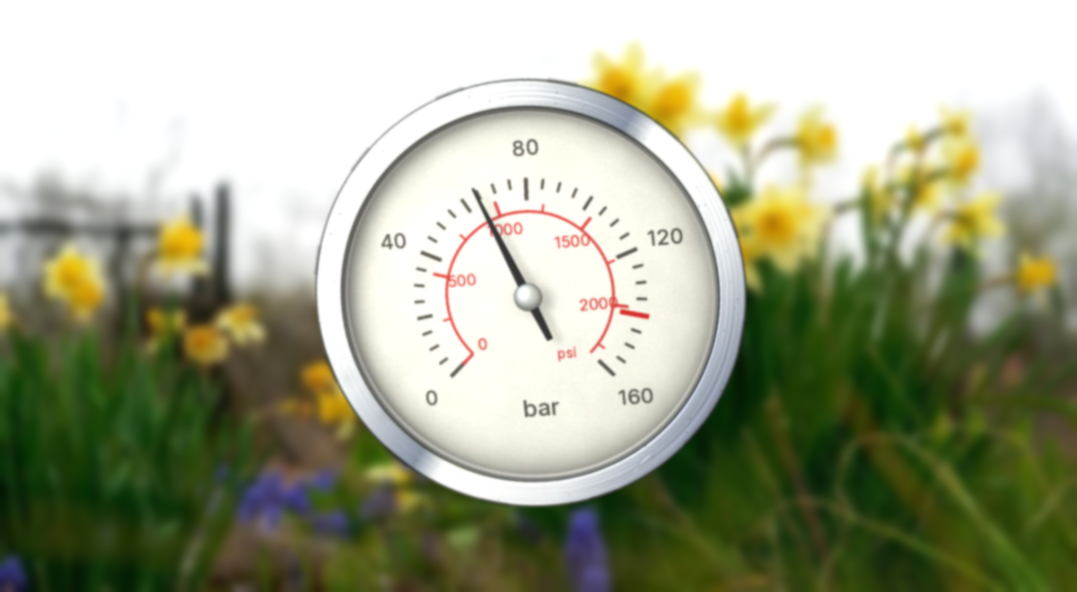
65 bar
